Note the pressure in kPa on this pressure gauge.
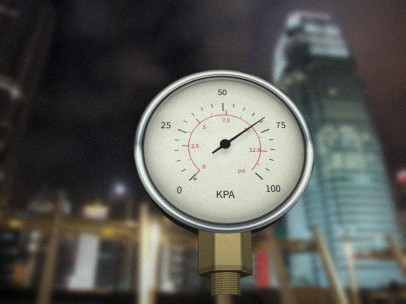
70 kPa
